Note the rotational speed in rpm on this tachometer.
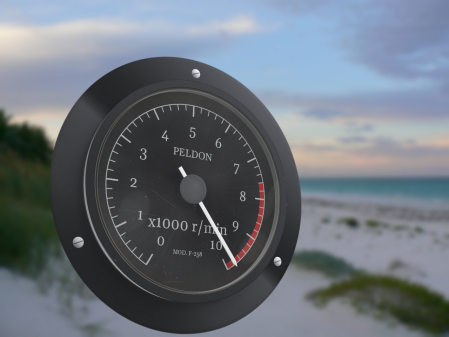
9800 rpm
